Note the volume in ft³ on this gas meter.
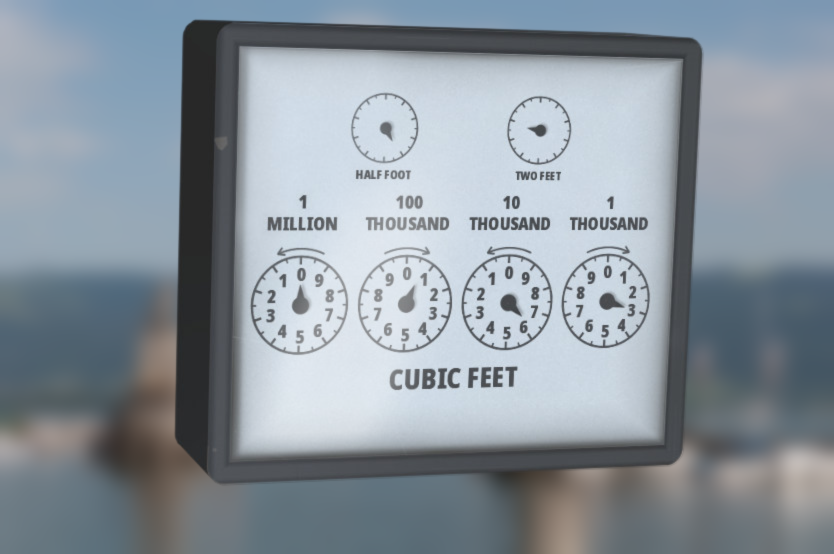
6300 ft³
